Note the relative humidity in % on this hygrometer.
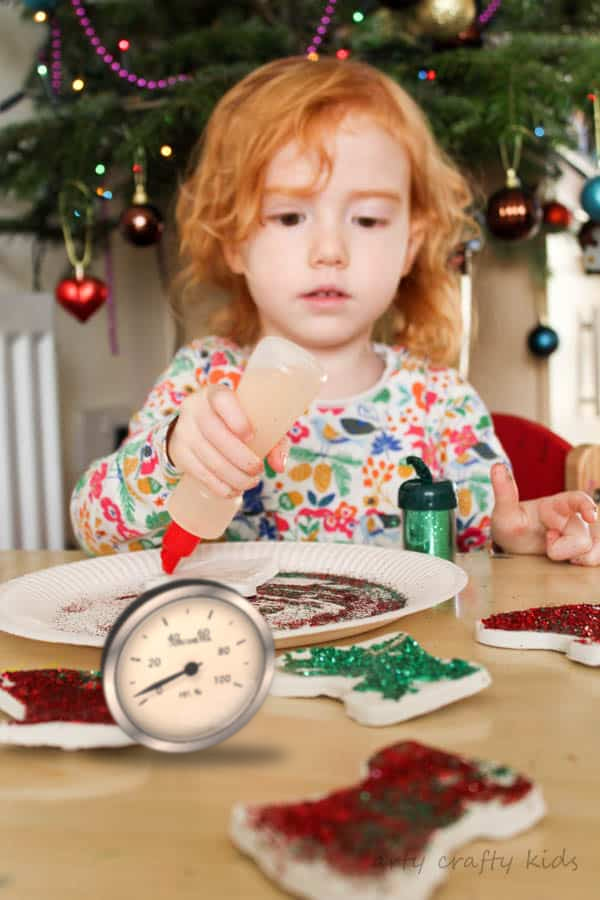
5 %
